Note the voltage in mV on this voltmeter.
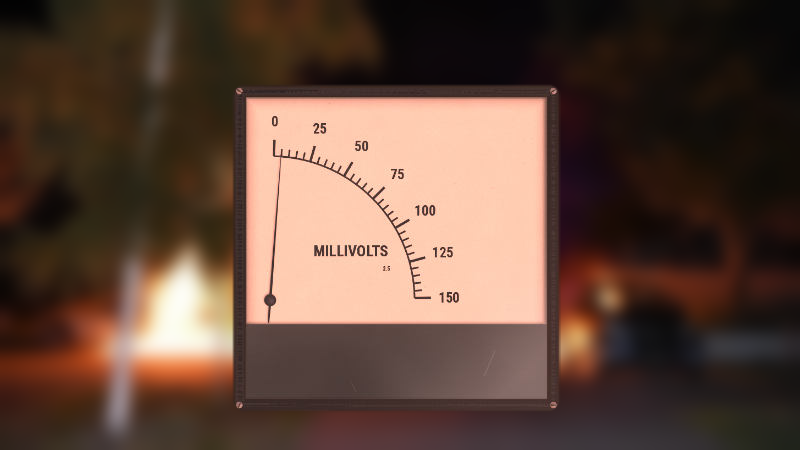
5 mV
